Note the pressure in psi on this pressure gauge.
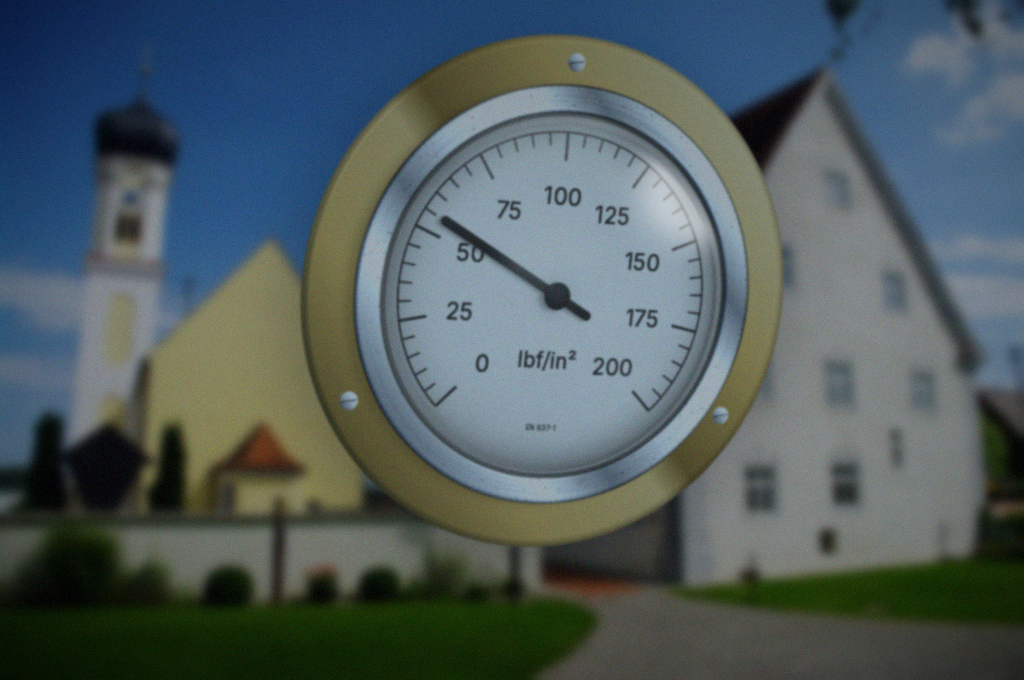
55 psi
